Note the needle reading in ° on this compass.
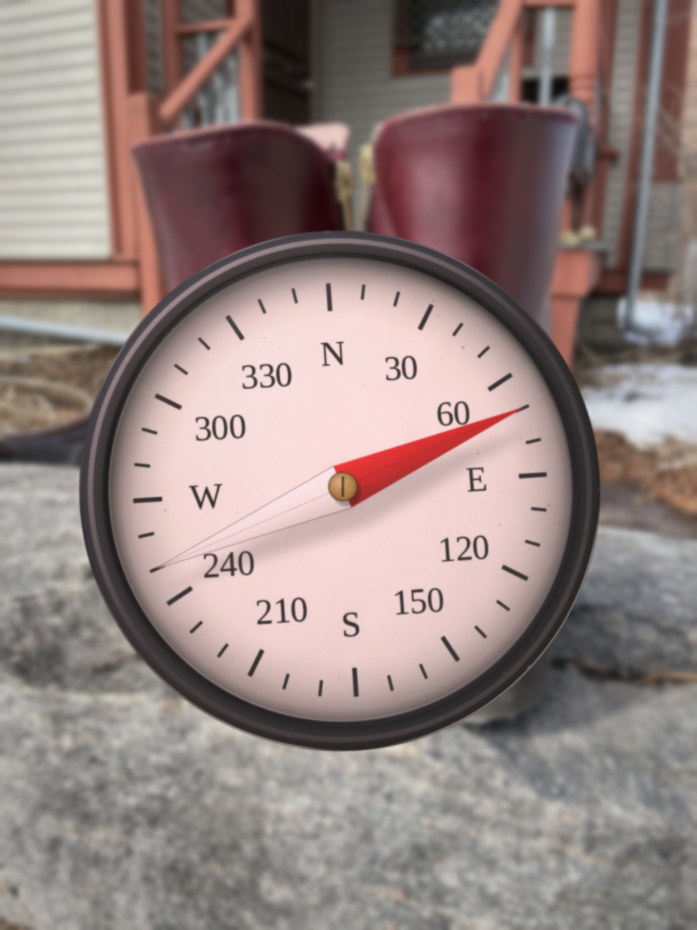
70 °
